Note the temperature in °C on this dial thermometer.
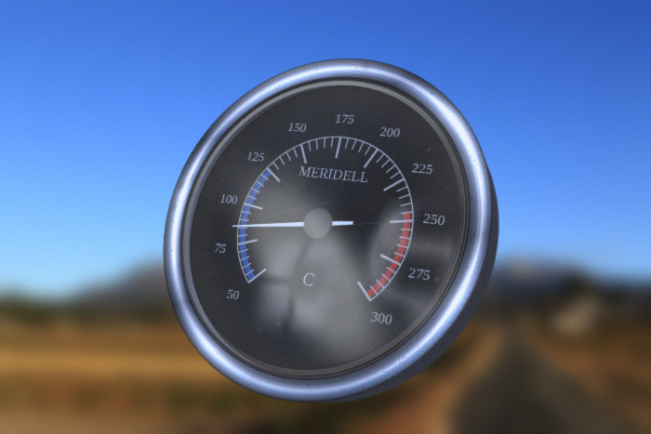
85 °C
